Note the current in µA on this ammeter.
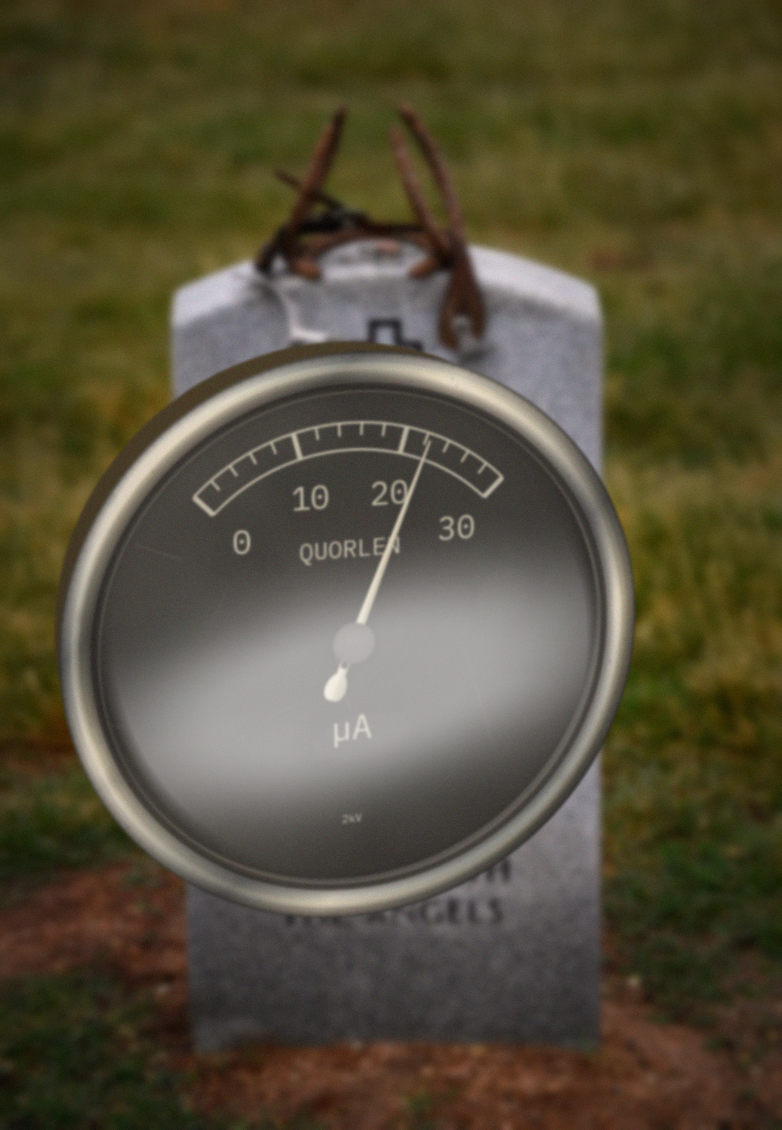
22 µA
